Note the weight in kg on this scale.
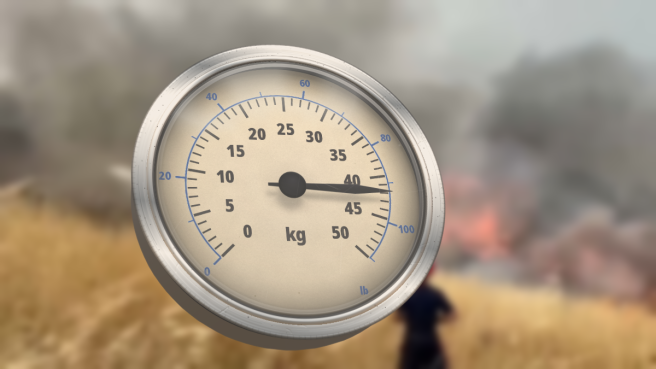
42 kg
